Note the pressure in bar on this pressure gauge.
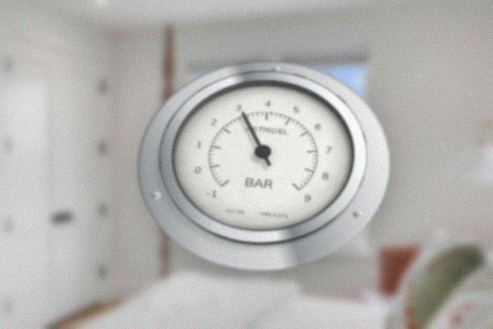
3 bar
